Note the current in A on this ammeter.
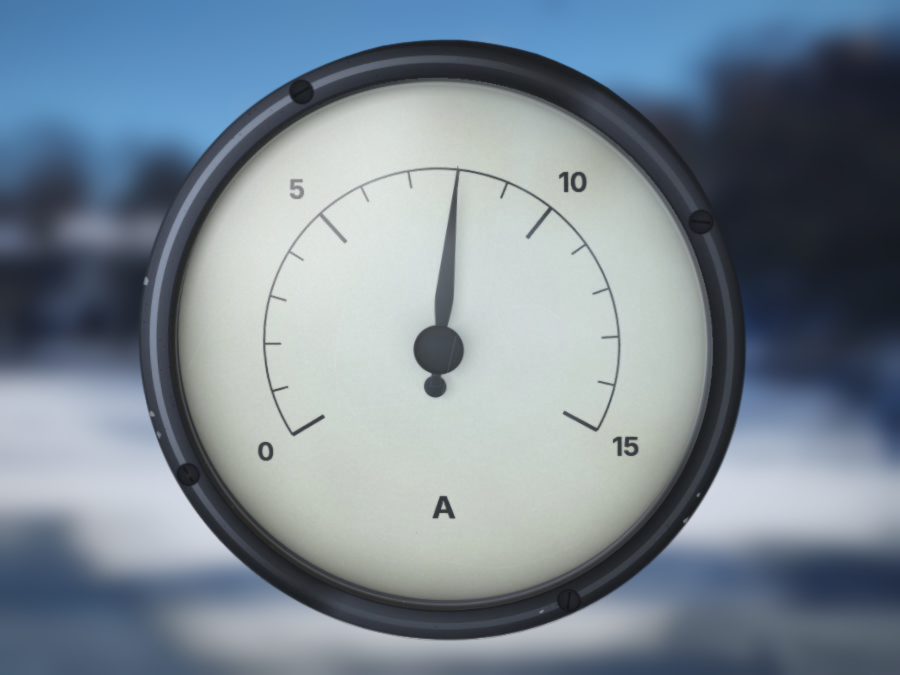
8 A
